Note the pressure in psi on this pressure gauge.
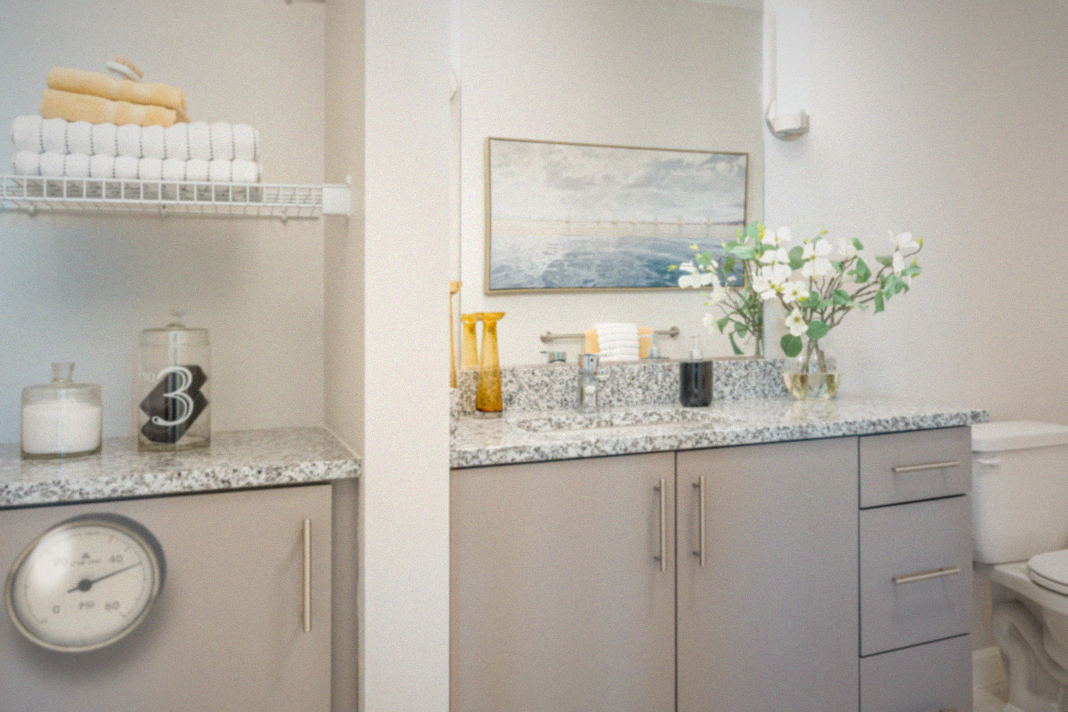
45 psi
